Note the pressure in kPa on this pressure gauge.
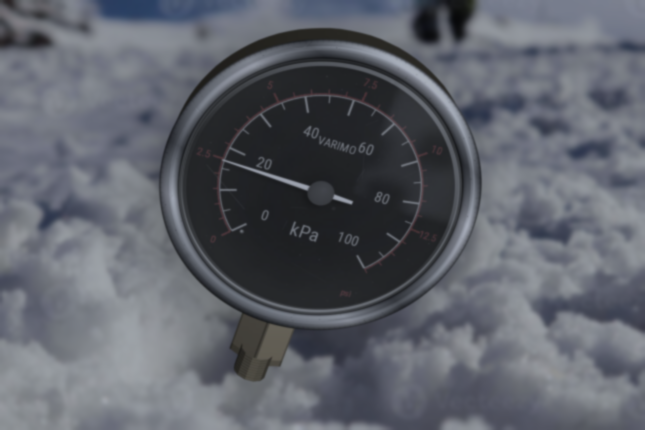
17.5 kPa
